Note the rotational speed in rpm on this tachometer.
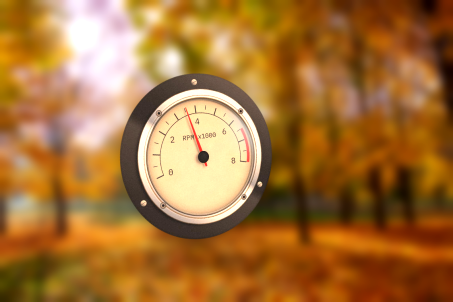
3500 rpm
